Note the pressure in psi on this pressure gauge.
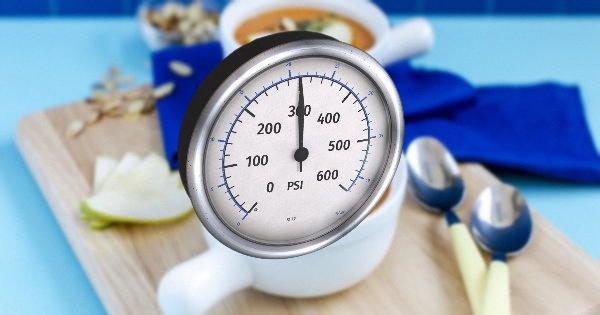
300 psi
